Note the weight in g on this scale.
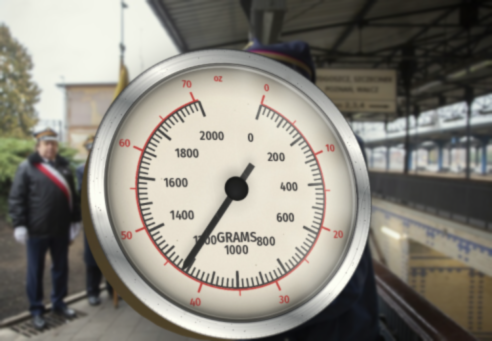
1220 g
